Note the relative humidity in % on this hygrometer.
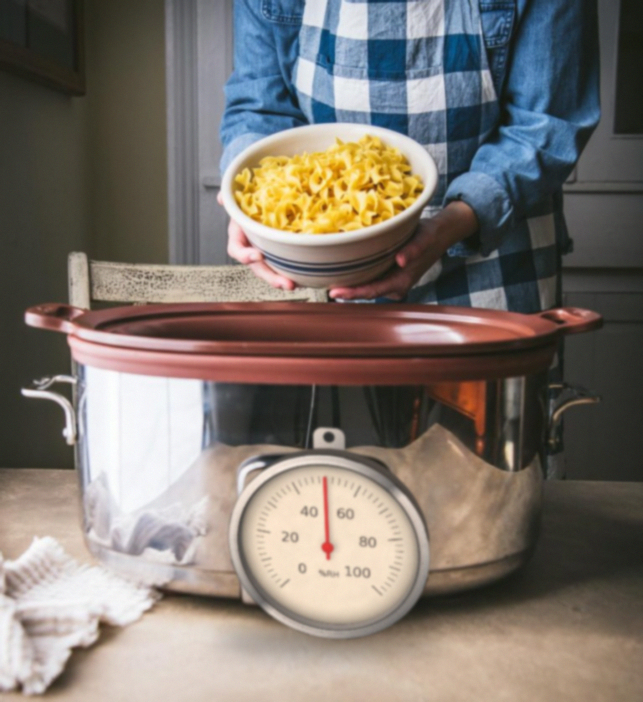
50 %
